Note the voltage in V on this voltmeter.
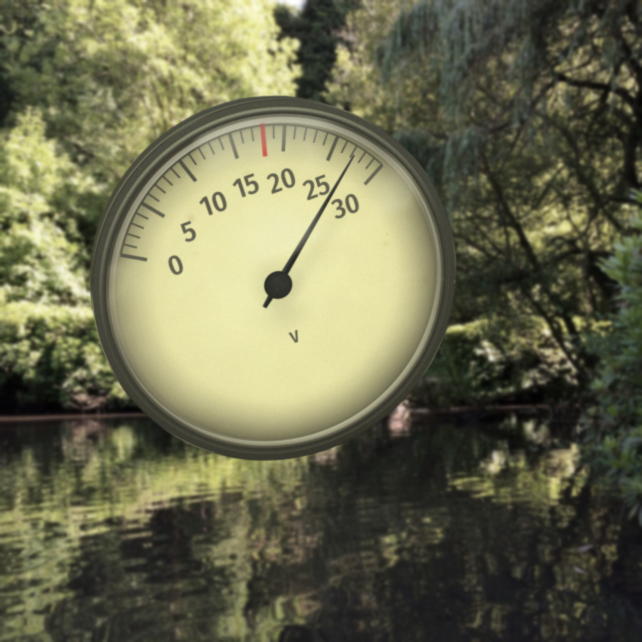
27 V
